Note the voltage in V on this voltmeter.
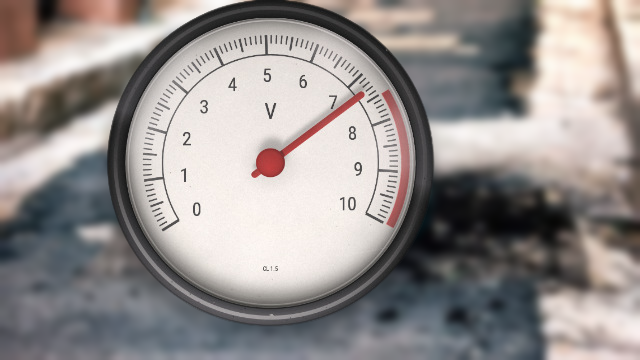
7.3 V
